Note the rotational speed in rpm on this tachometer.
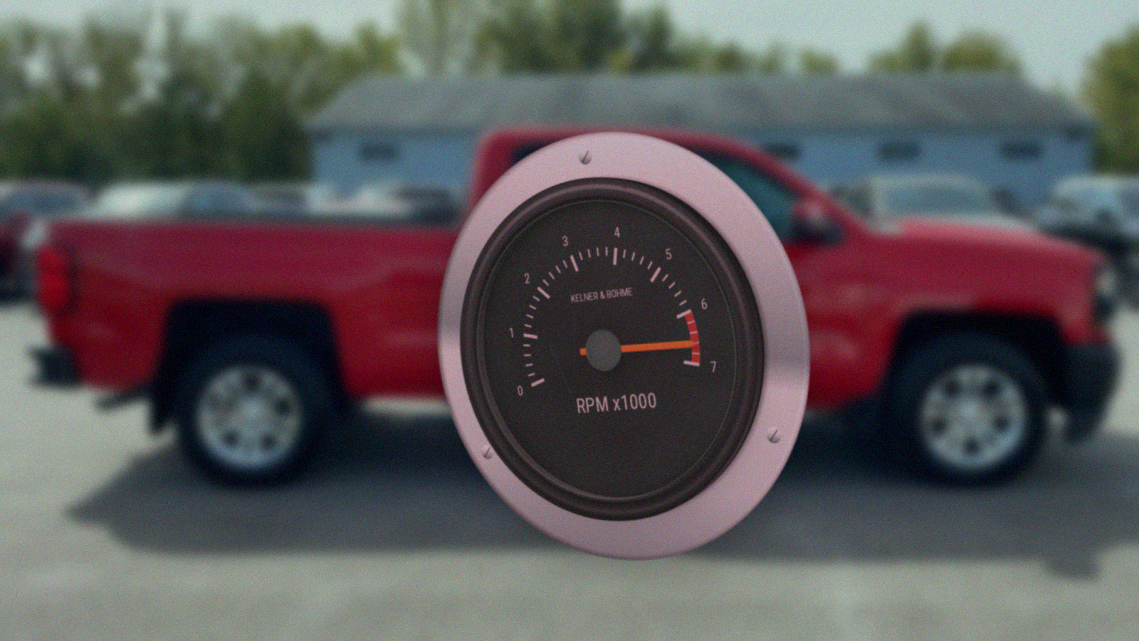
6600 rpm
